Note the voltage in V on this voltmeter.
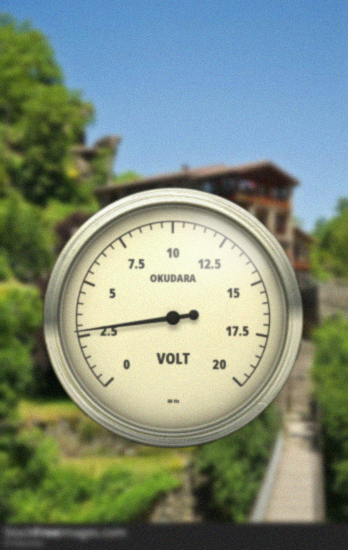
2.75 V
